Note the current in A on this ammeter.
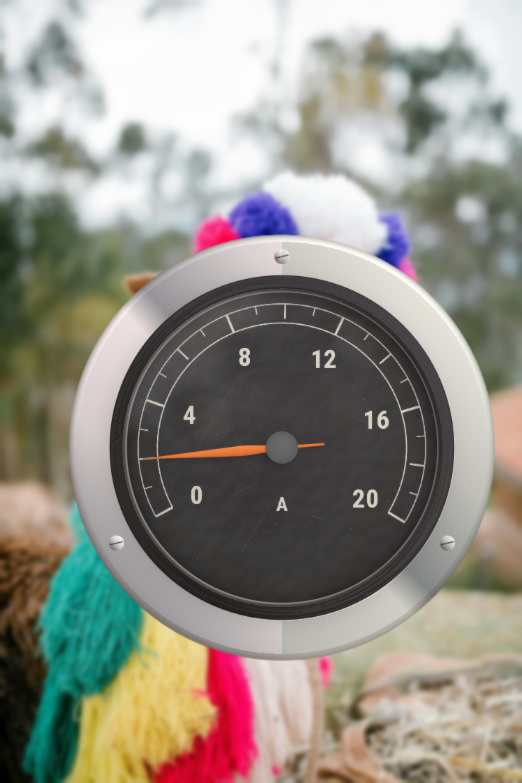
2 A
